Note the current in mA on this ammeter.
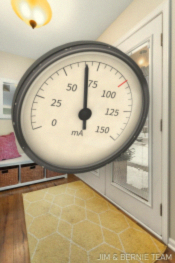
65 mA
